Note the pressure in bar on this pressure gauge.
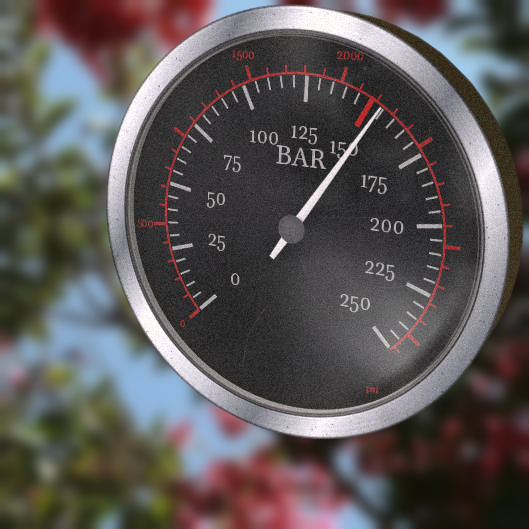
155 bar
